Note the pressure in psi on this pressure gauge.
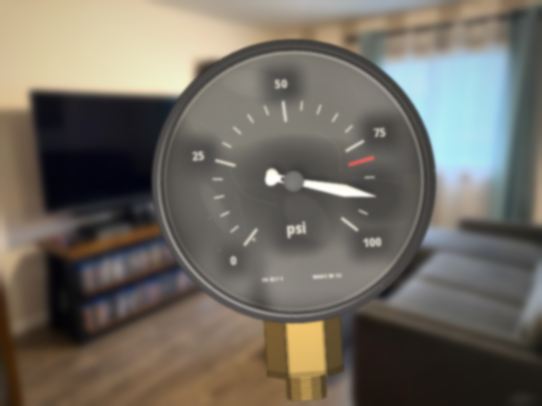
90 psi
